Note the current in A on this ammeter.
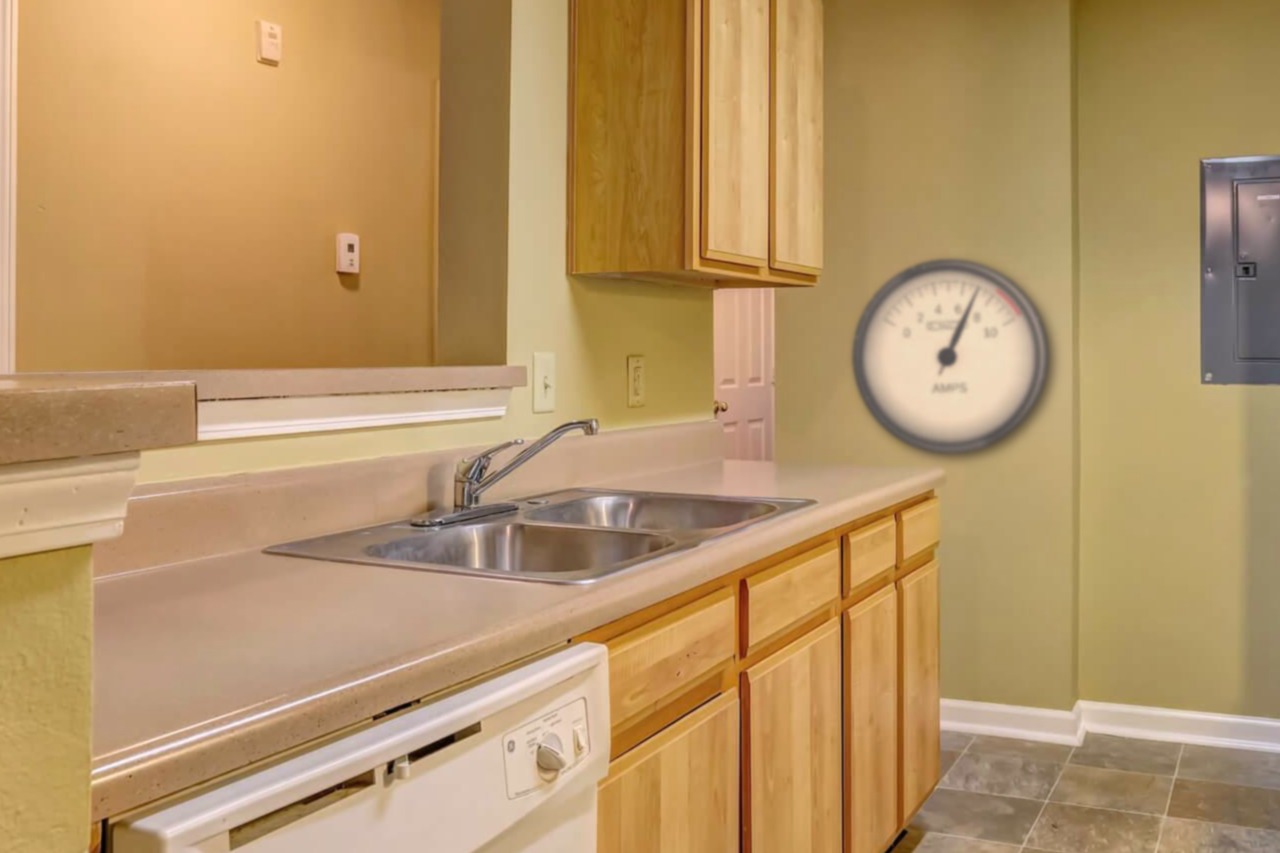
7 A
